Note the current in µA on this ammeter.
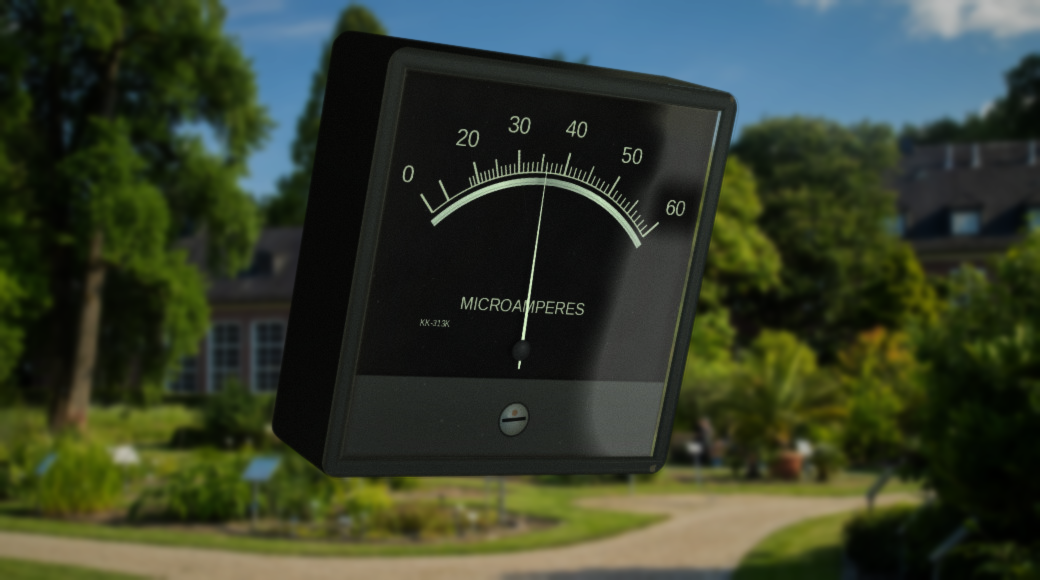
35 µA
